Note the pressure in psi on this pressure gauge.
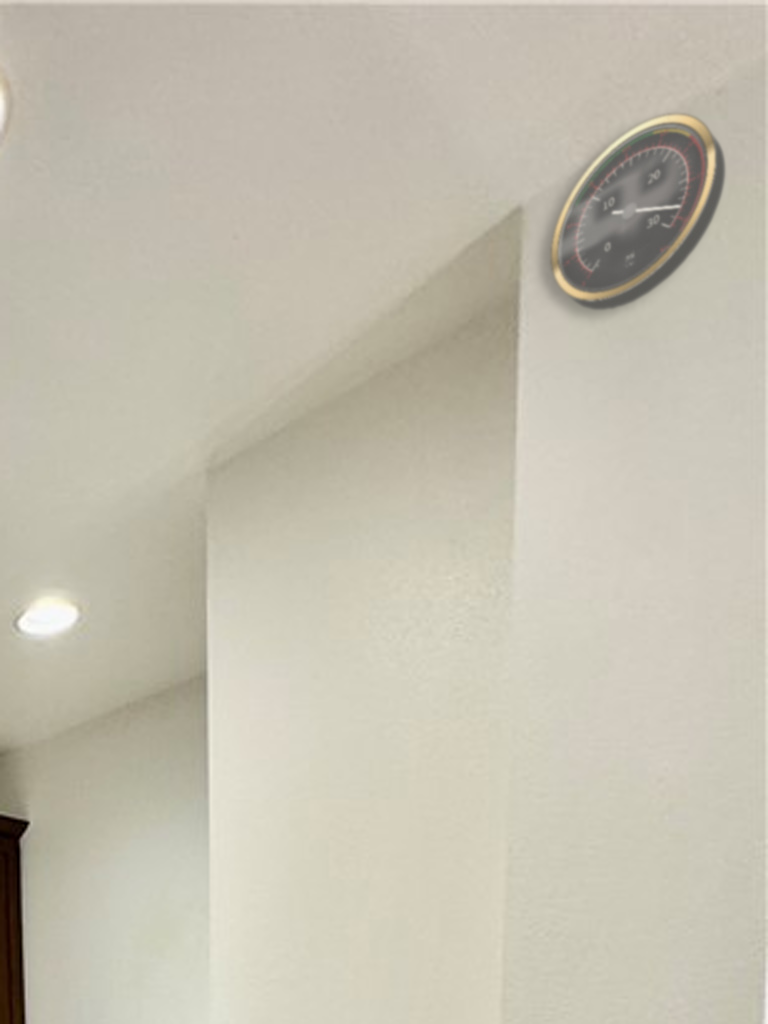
28 psi
